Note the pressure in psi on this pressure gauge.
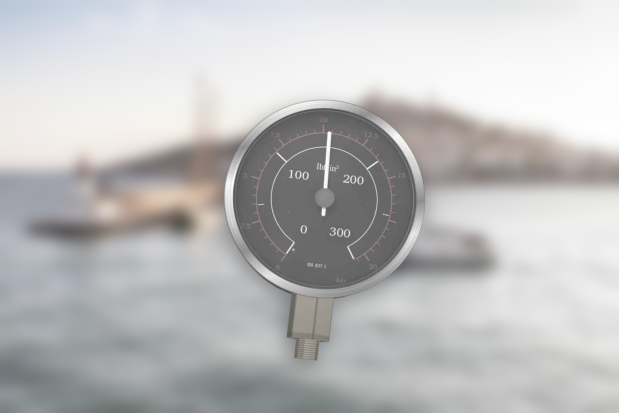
150 psi
